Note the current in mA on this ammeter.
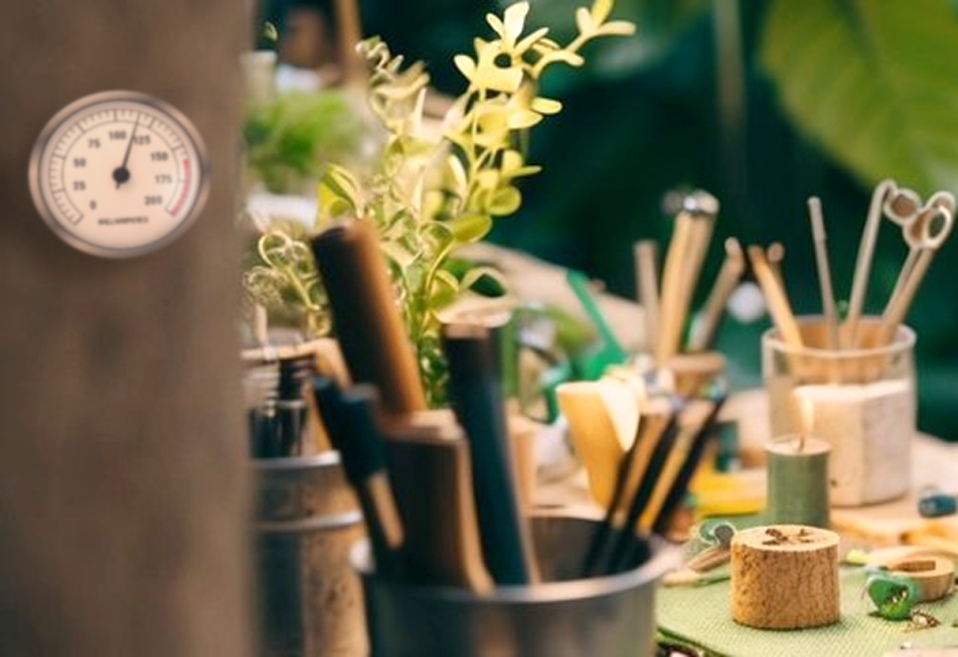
115 mA
